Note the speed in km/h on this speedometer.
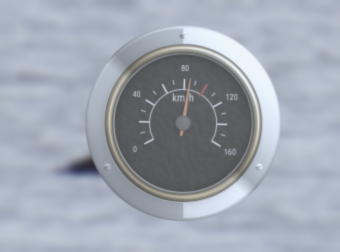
85 km/h
